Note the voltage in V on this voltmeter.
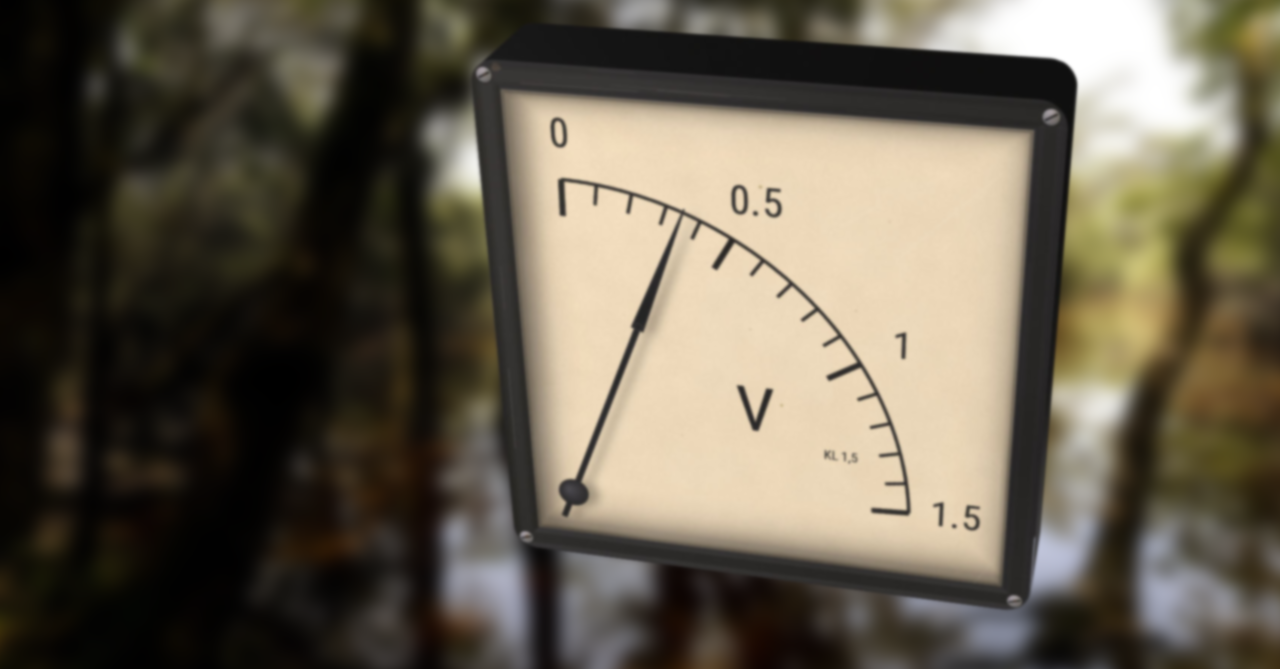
0.35 V
